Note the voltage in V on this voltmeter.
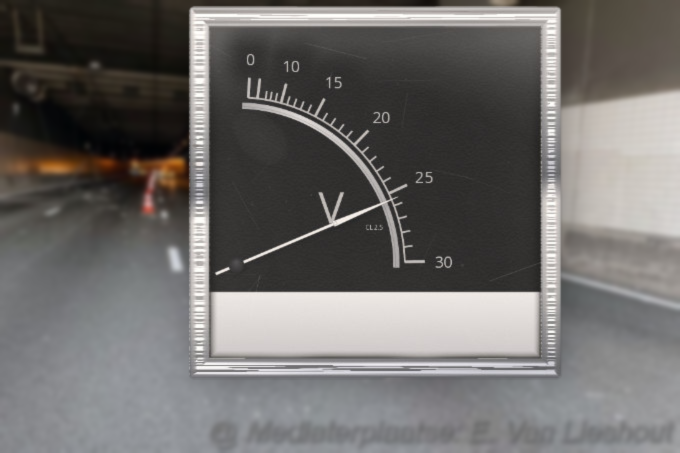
25.5 V
